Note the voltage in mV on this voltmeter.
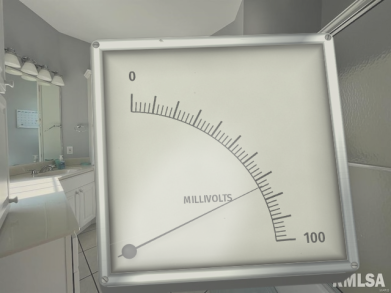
74 mV
